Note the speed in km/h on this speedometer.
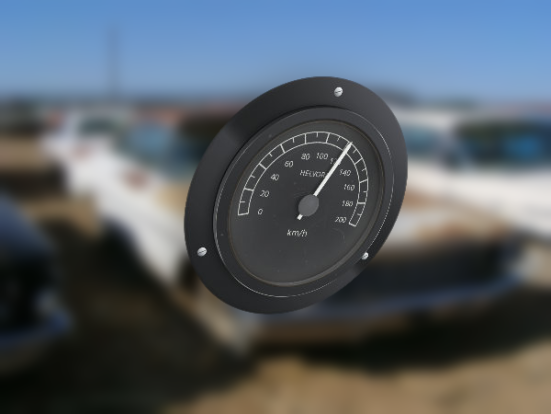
120 km/h
